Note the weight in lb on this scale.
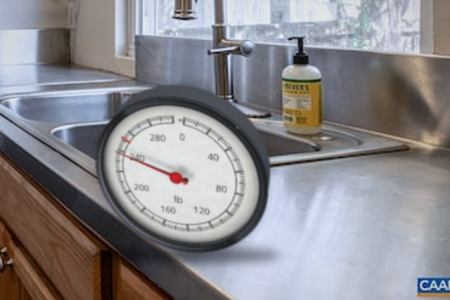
240 lb
